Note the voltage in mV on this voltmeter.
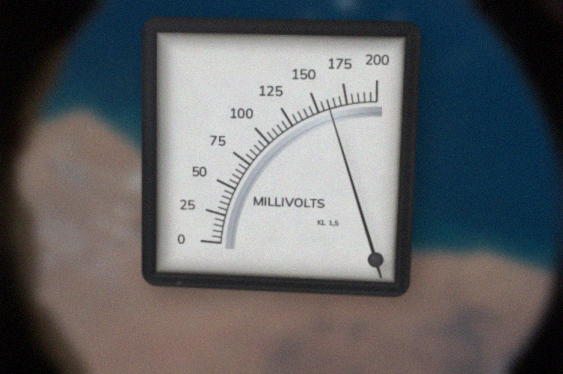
160 mV
